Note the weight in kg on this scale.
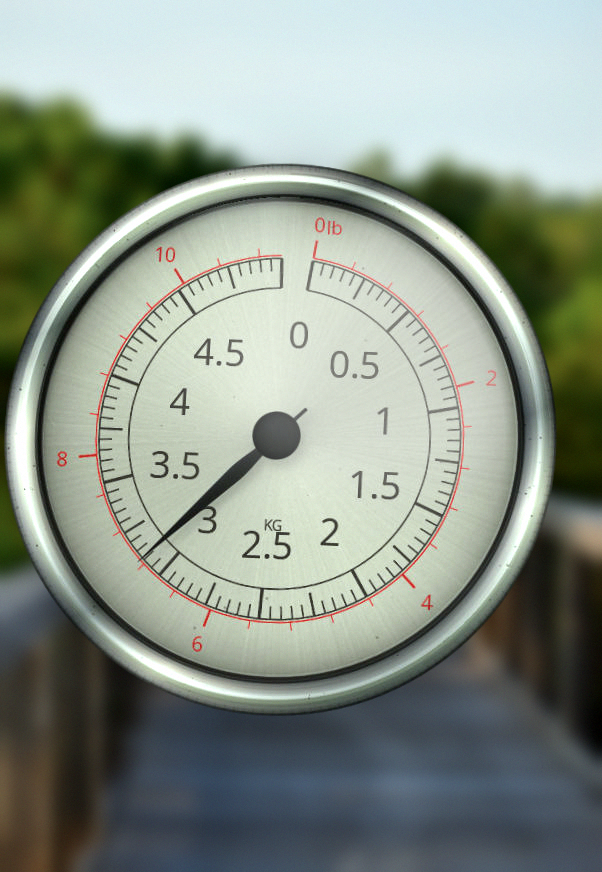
3.1 kg
